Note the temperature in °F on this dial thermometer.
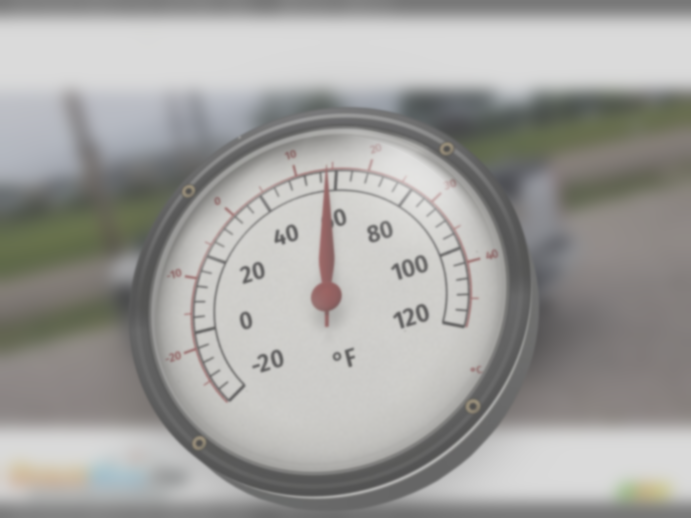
58 °F
